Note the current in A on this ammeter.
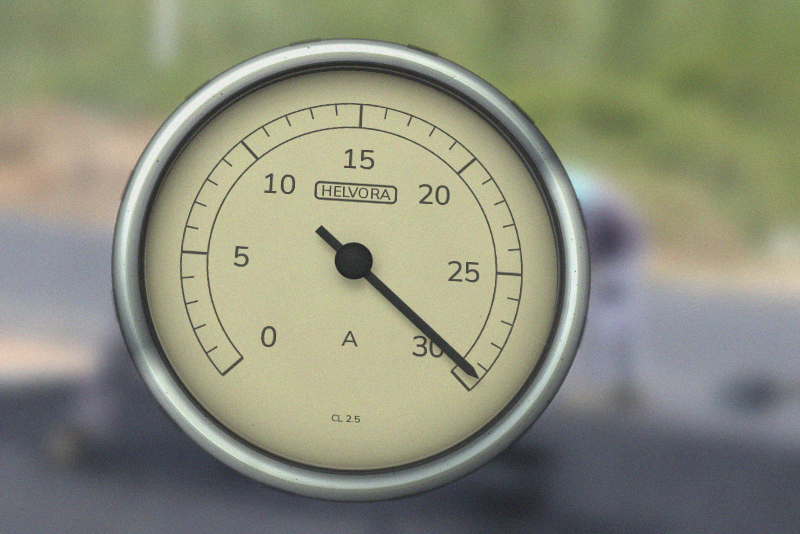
29.5 A
